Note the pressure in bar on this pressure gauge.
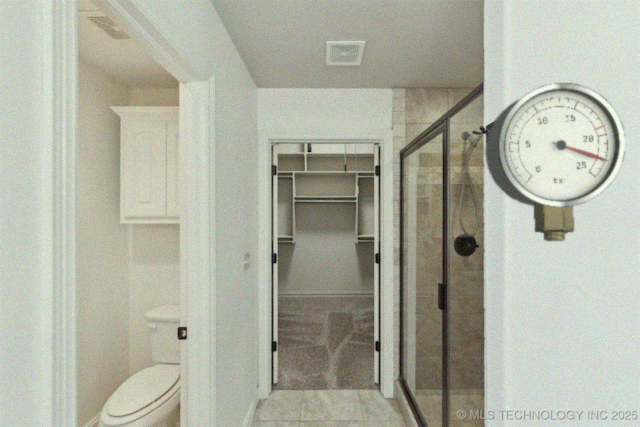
23 bar
